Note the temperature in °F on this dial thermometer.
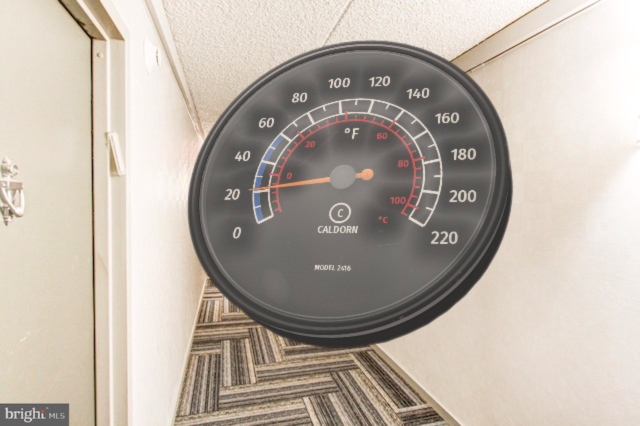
20 °F
